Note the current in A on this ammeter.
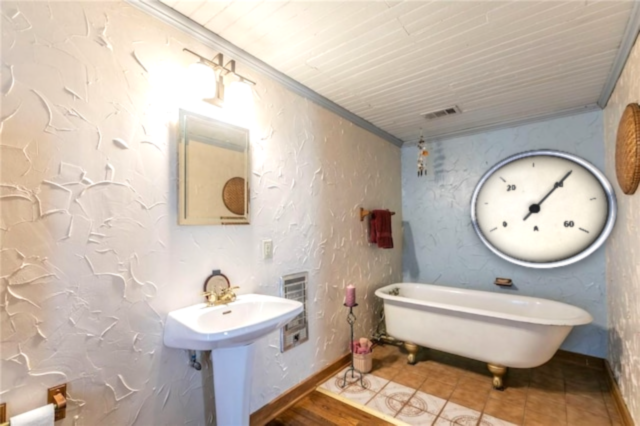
40 A
